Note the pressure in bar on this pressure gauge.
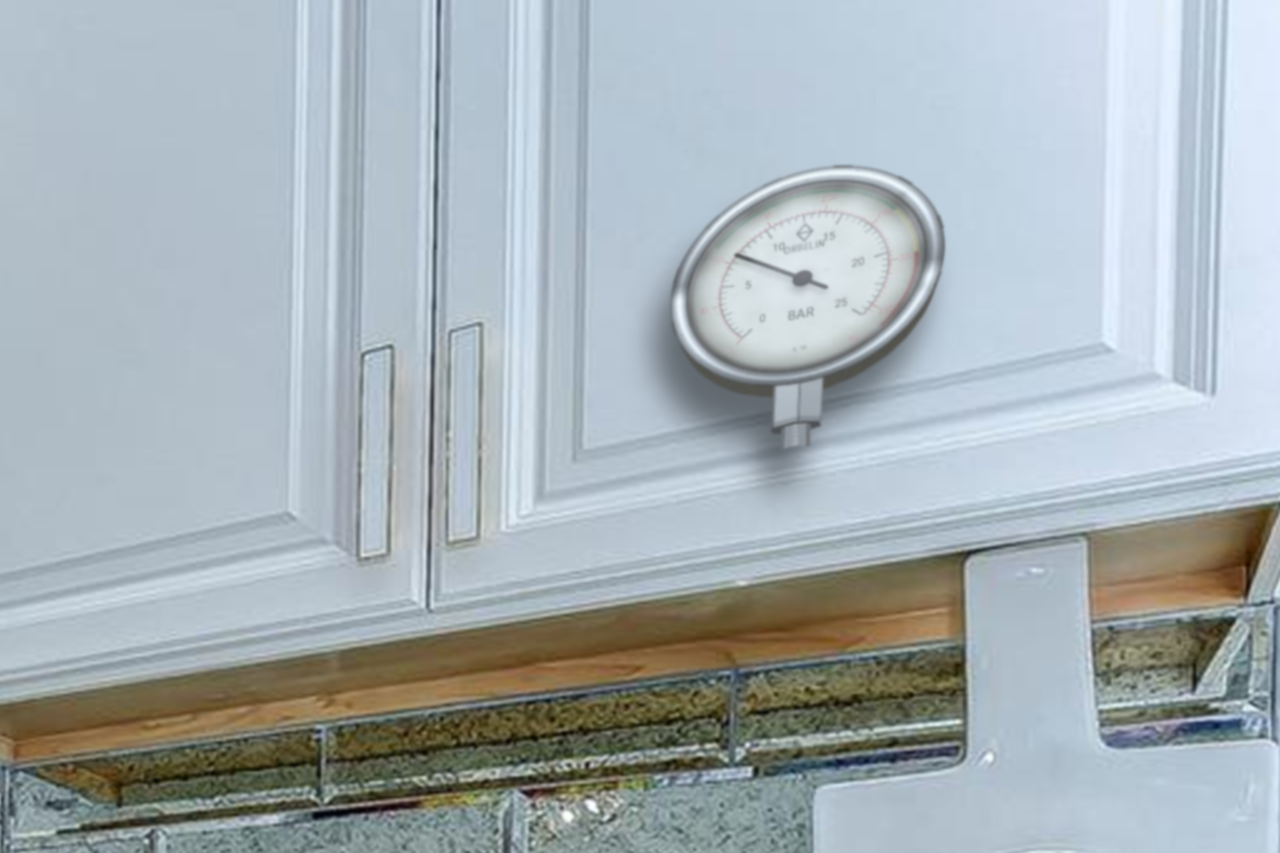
7.5 bar
